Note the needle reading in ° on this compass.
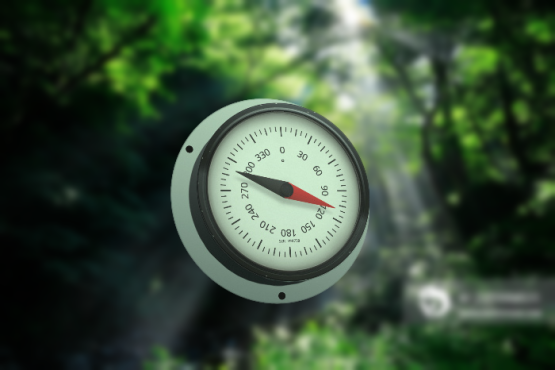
110 °
